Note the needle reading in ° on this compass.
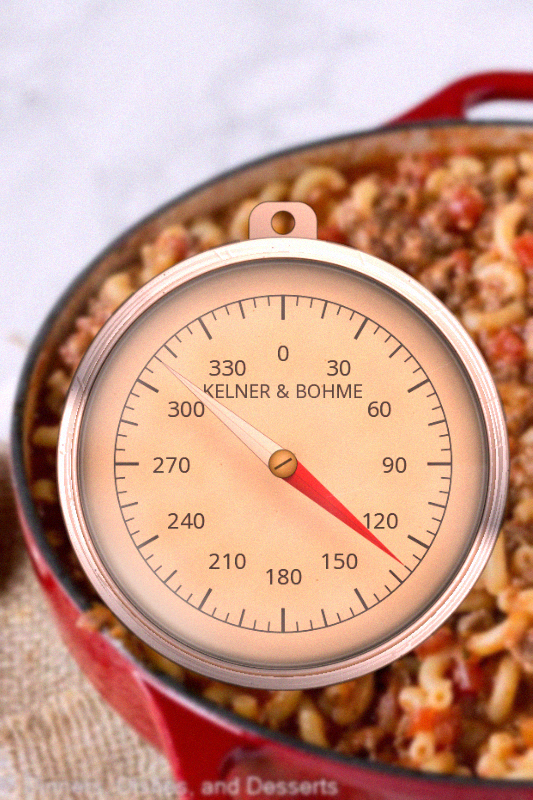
130 °
